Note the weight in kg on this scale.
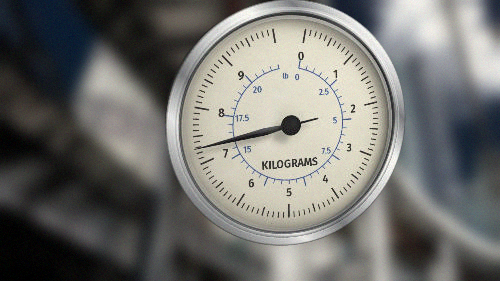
7.3 kg
